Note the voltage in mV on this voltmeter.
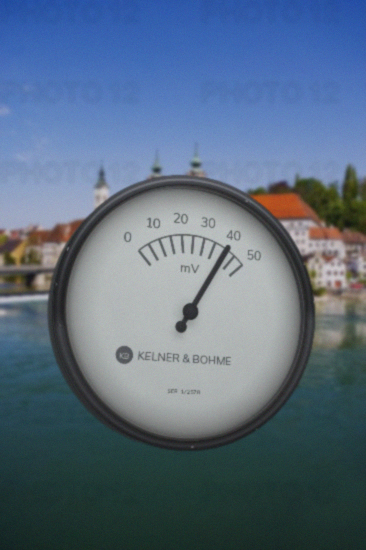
40 mV
